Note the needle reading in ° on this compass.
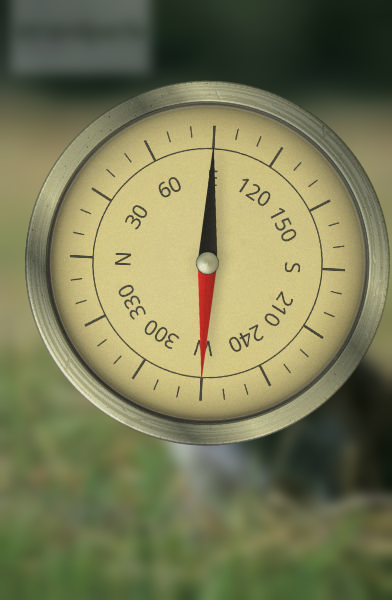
270 °
